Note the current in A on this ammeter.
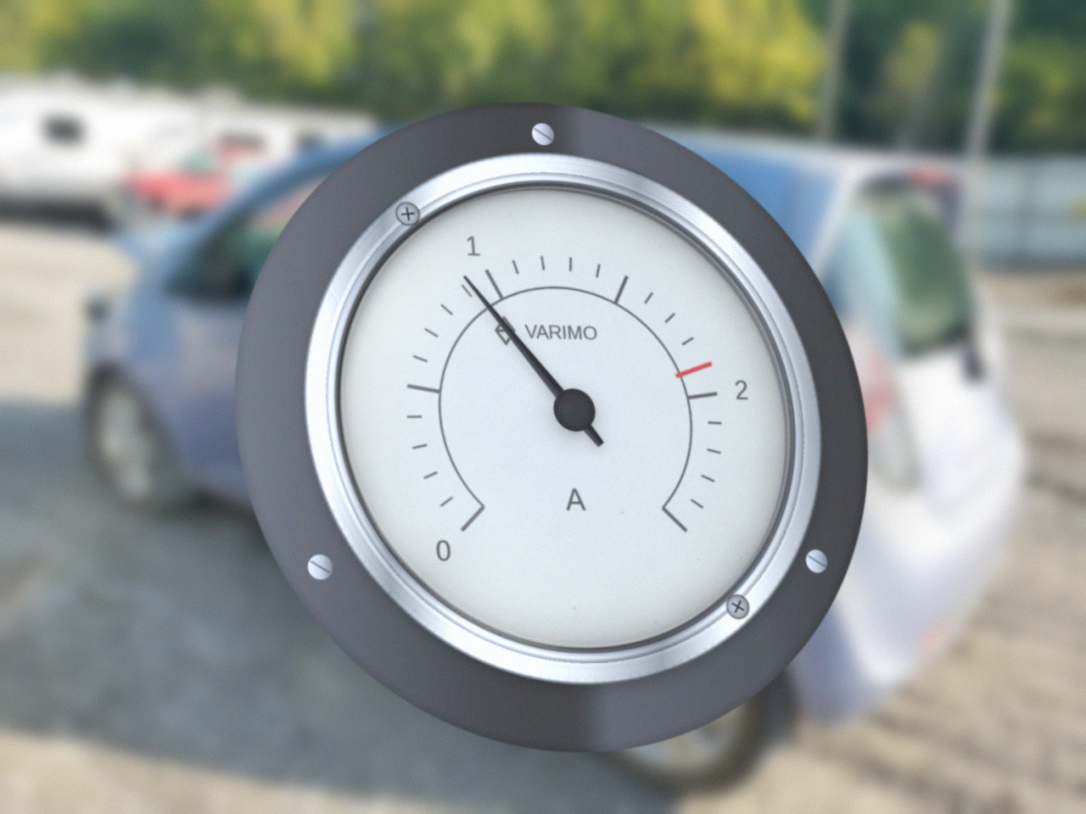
0.9 A
